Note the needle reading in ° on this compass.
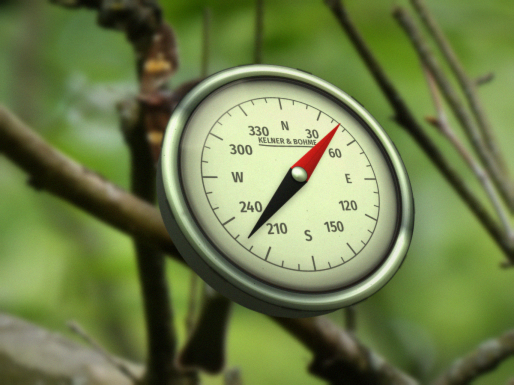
45 °
